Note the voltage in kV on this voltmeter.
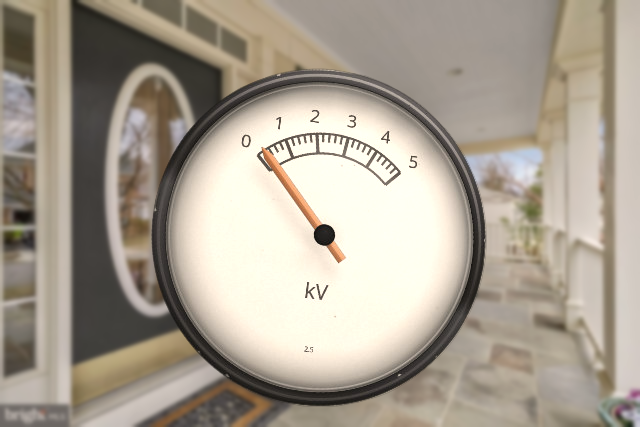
0.2 kV
